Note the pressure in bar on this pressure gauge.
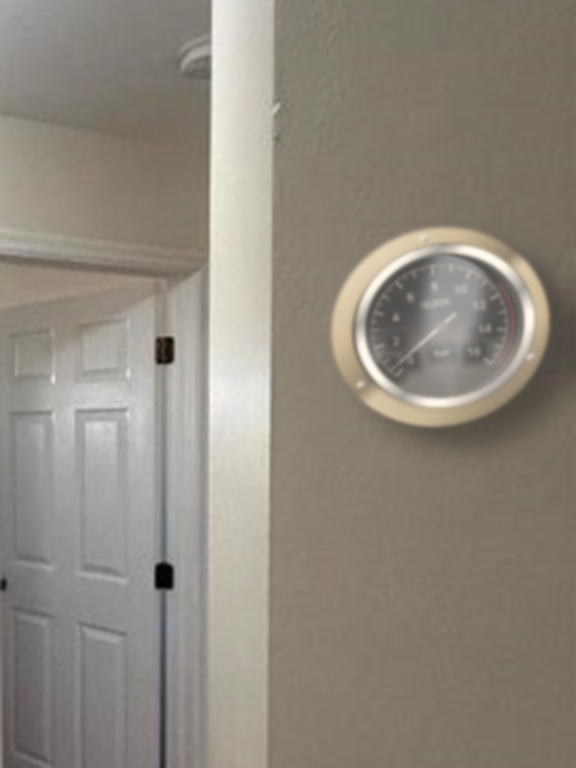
0.5 bar
